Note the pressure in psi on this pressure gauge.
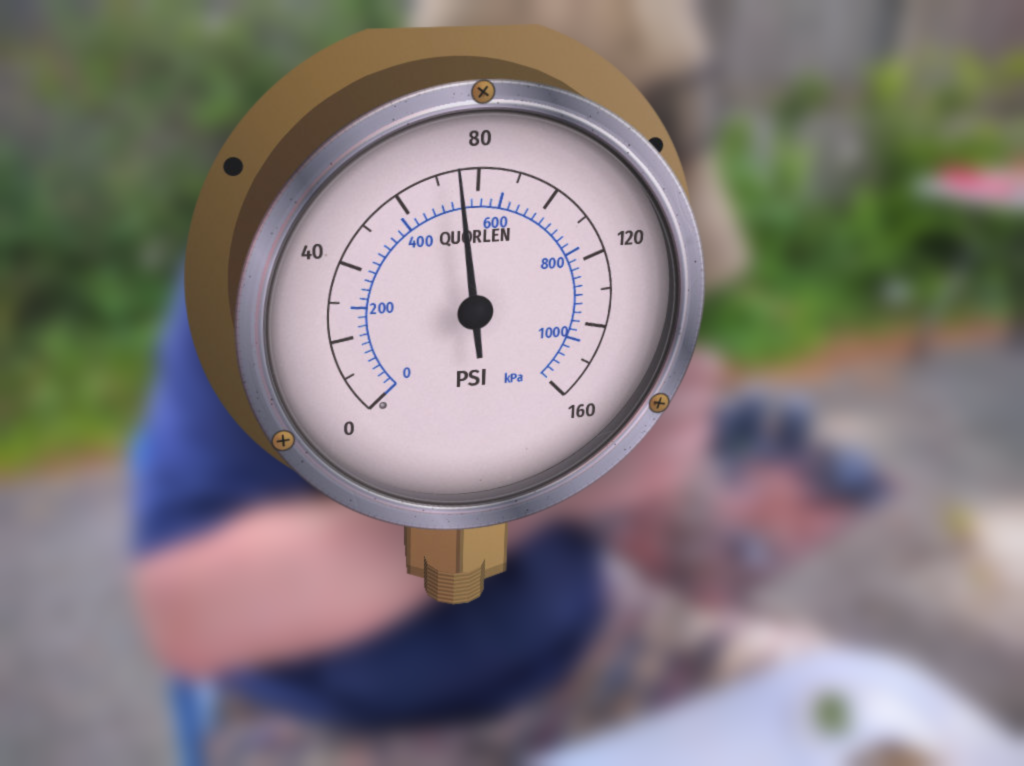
75 psi
